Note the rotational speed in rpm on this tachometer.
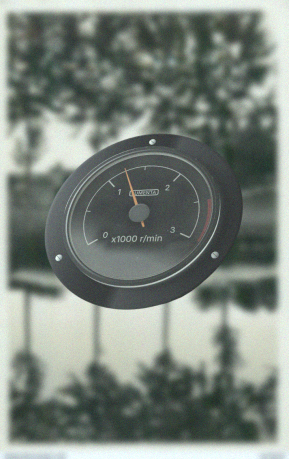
1250 rpm
